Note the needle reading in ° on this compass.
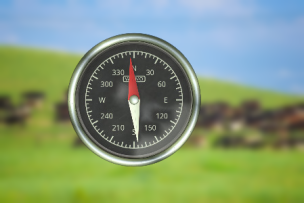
355 °
